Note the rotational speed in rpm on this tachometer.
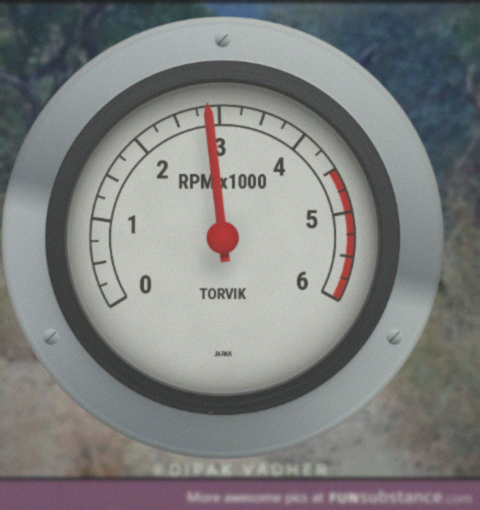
2875 rpm
